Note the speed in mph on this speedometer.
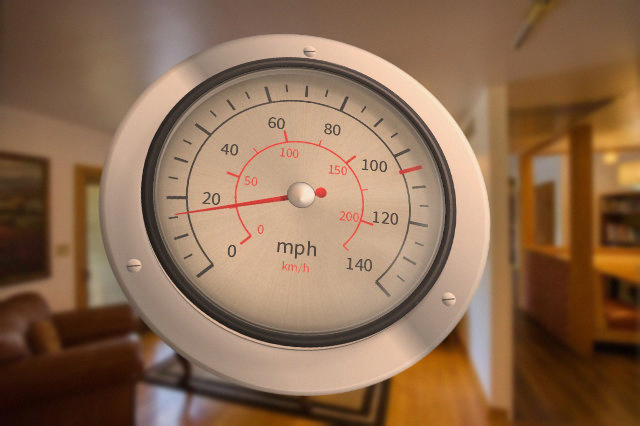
15 mph
